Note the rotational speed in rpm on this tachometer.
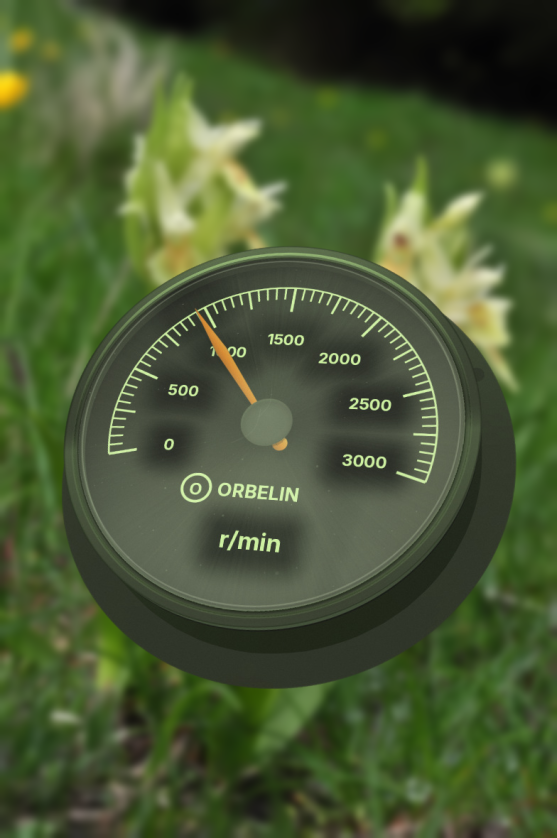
950 rpm
